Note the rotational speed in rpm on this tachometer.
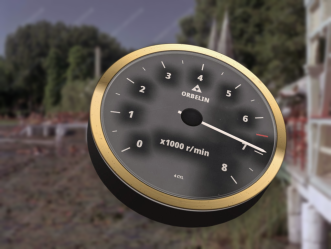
7000 rpm
